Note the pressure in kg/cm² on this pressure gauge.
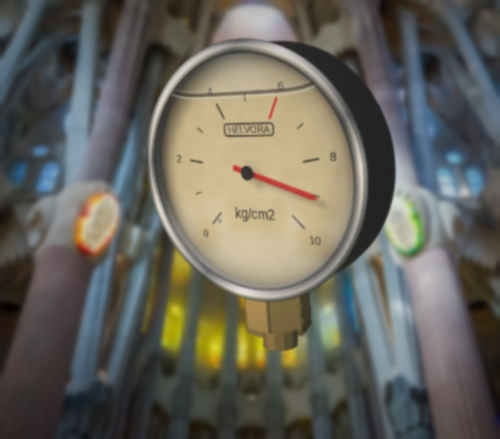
9 kg/cm²
